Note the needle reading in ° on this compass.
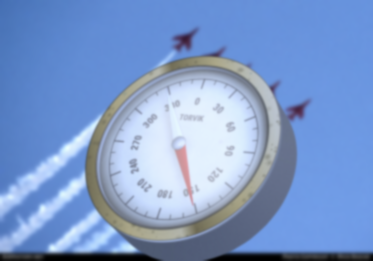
150 °
